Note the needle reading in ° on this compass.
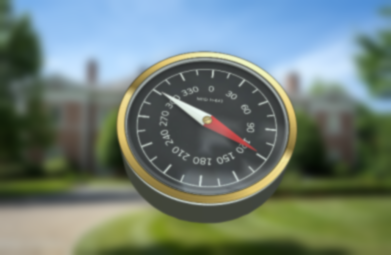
120 °
